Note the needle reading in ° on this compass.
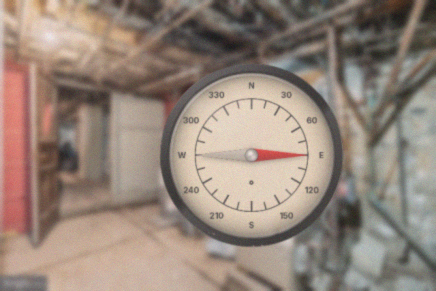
90 °
